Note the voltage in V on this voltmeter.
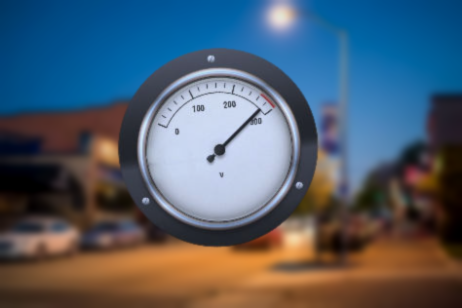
280 V
